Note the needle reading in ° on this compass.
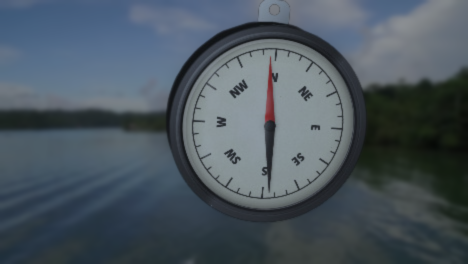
355 °
